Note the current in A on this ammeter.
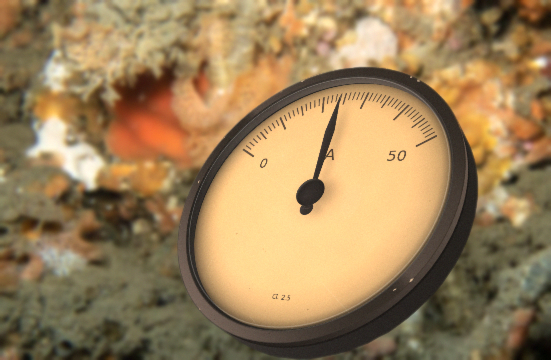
25 A
